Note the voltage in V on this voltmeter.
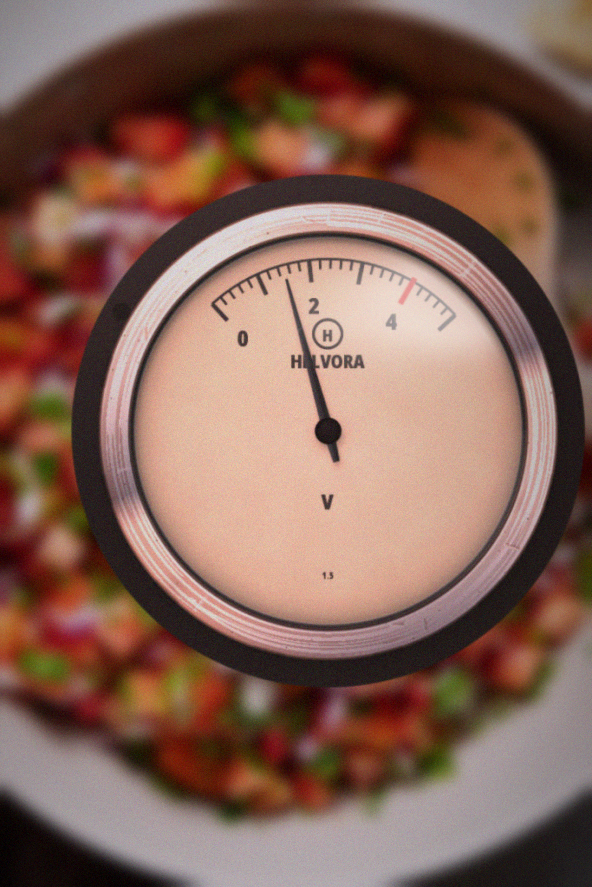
1.5 V
